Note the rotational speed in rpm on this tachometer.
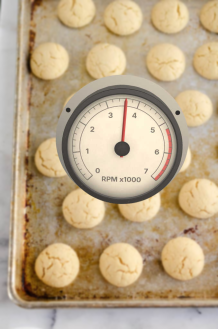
3600 rpm
